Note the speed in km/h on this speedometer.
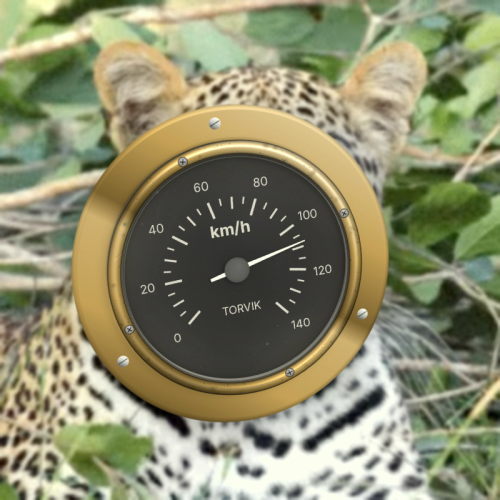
107.5 km/h
